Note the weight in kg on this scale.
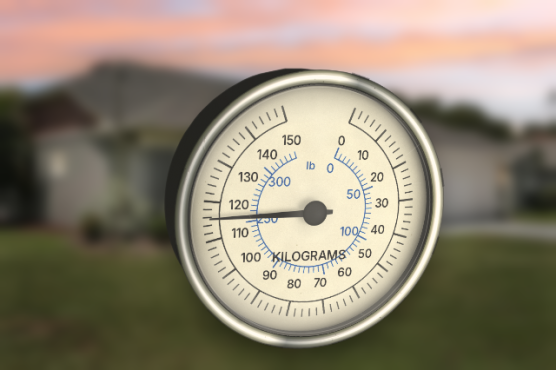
116 kg
